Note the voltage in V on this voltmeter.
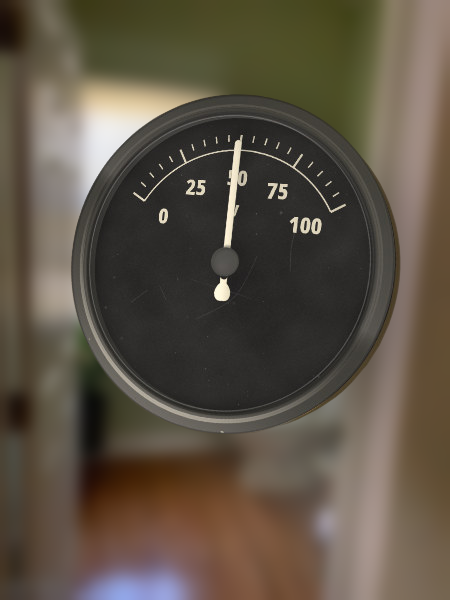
50 V
